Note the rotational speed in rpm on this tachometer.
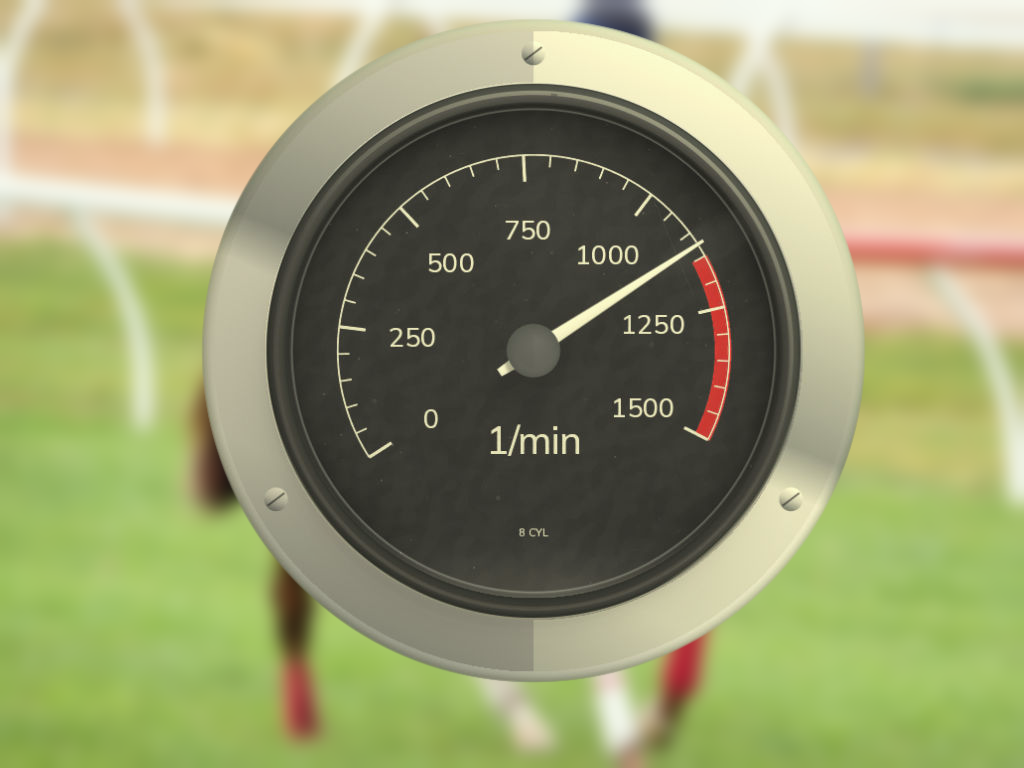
1125 rpm
